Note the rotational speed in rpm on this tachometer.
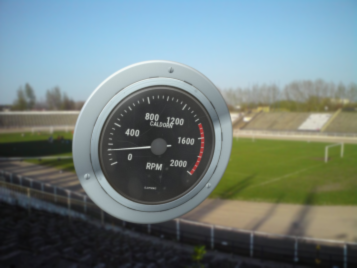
150 rpm
